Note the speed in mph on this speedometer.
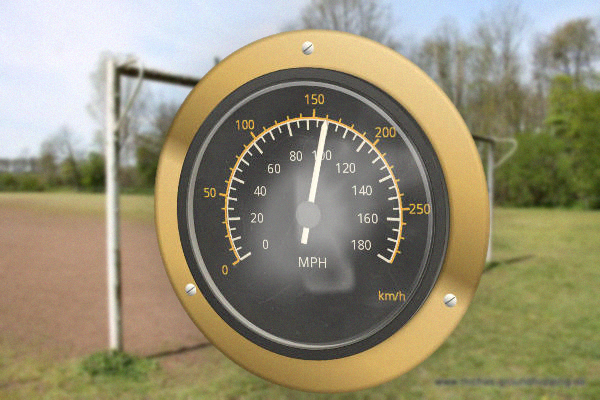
100 mph
